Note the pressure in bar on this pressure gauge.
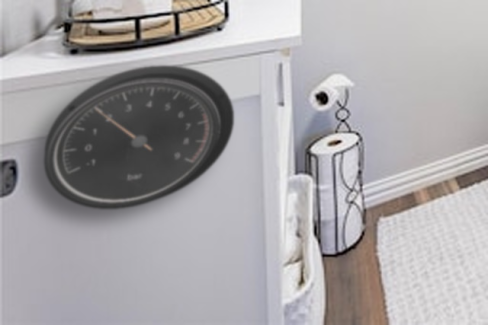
2 bar
